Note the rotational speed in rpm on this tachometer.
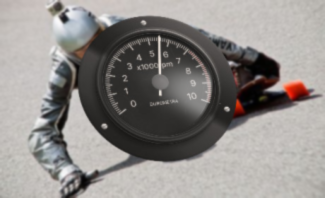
5500 rpm
